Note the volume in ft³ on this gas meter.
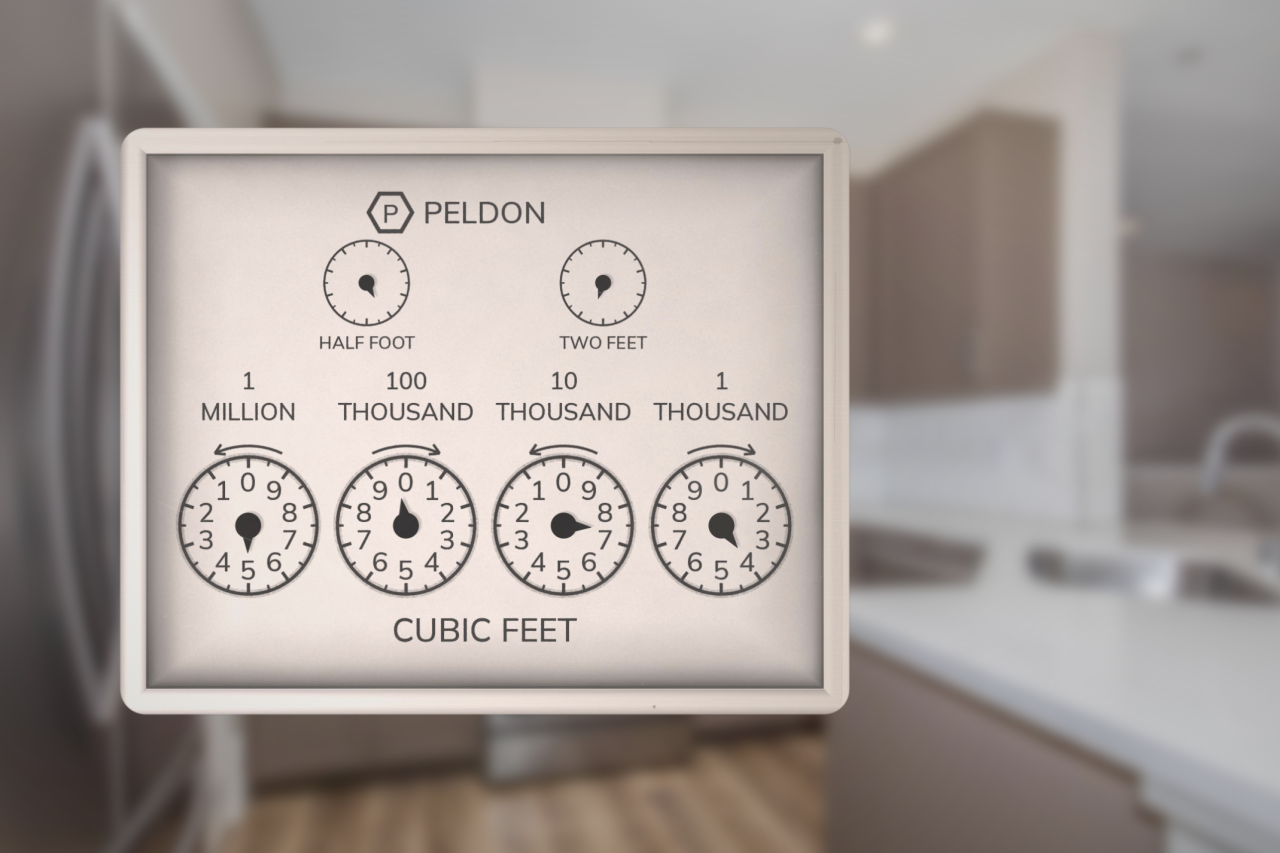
497400 ft³
